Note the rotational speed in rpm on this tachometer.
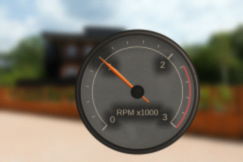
1000 rpm
